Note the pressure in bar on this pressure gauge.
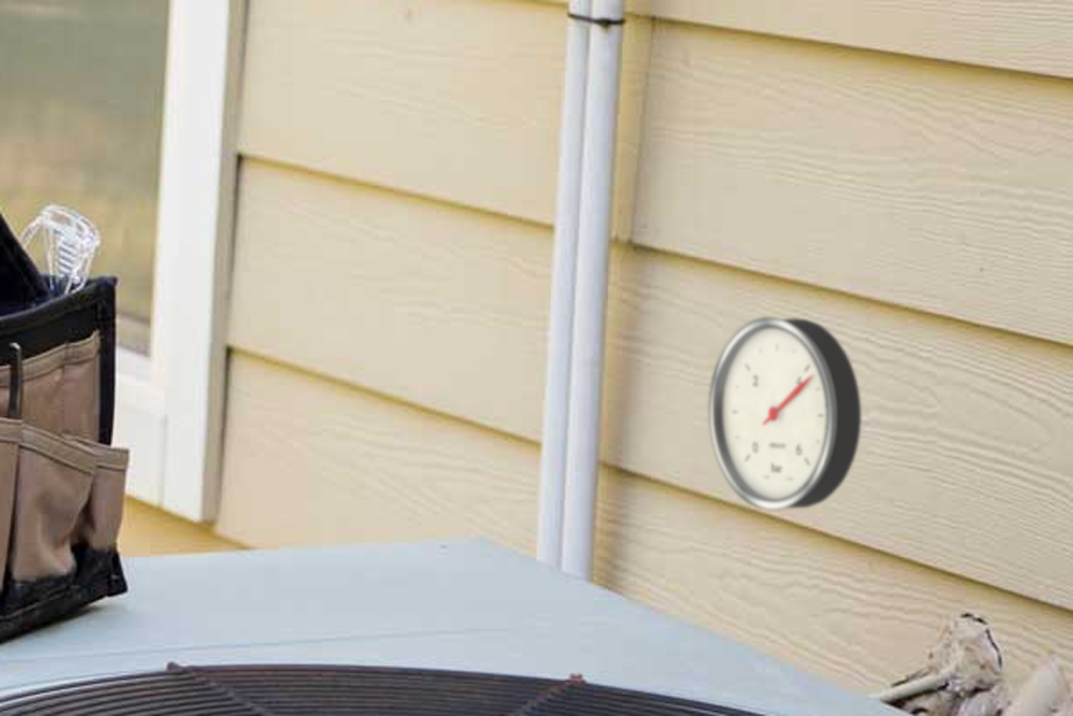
4.25 bar
